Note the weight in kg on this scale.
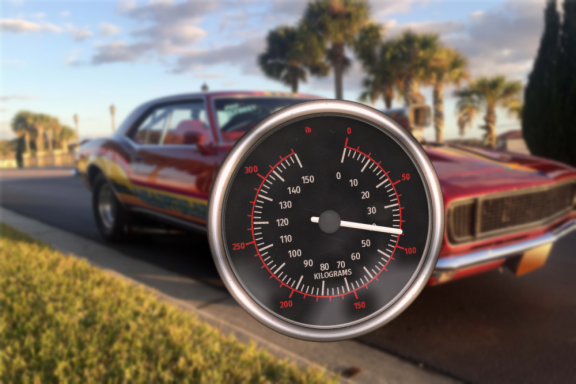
40 kg
